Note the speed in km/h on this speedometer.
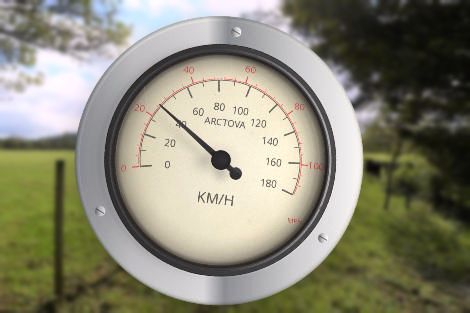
40 km/h
